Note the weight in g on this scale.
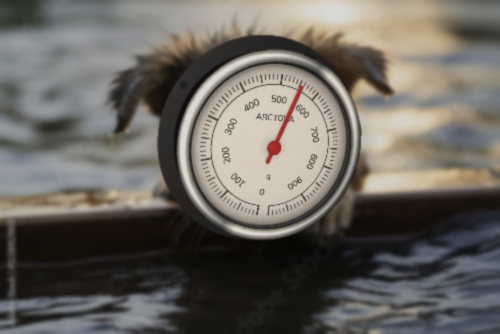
550 g
